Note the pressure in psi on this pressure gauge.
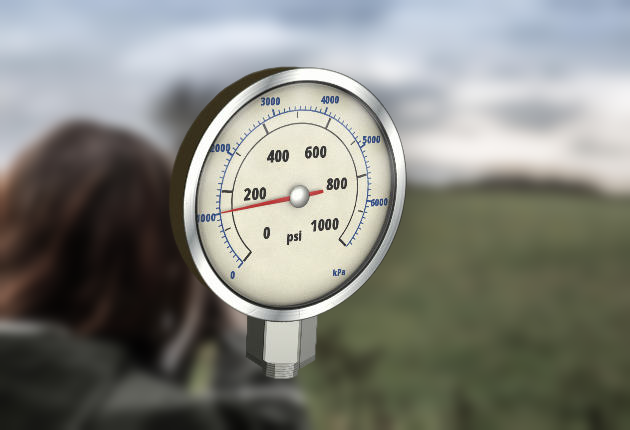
150 psi
